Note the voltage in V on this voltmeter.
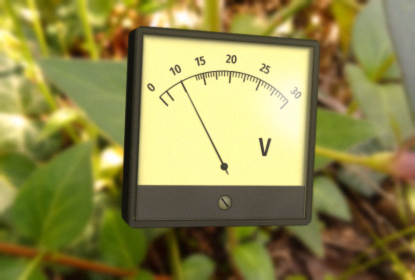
10 V
